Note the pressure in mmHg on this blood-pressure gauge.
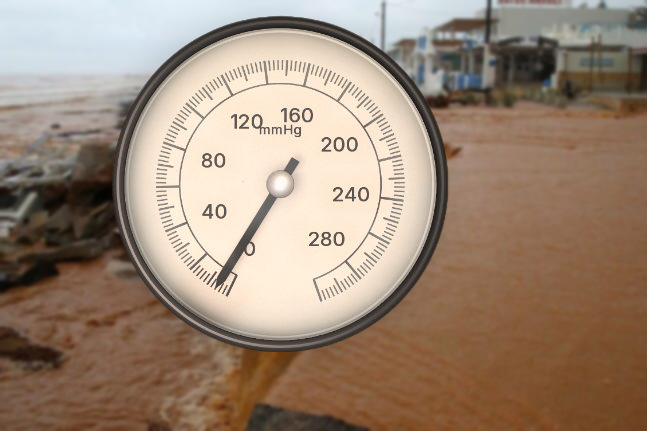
6 mmHg
